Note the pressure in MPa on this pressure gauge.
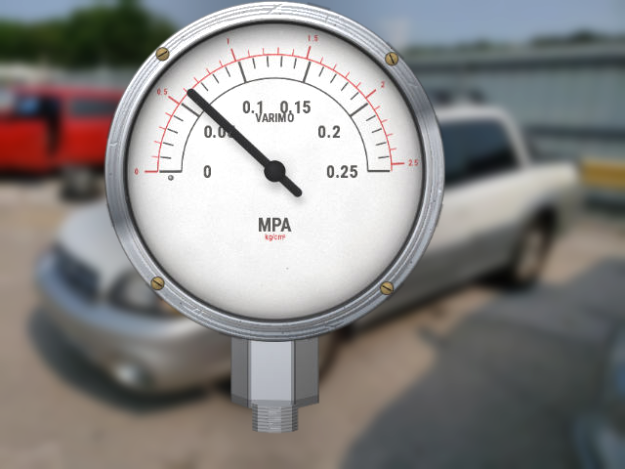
0.06 MPa
